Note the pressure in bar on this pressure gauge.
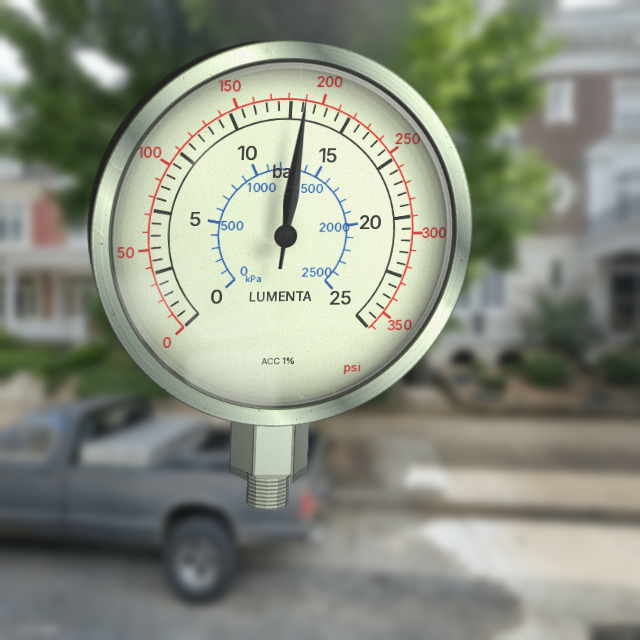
13 bar
